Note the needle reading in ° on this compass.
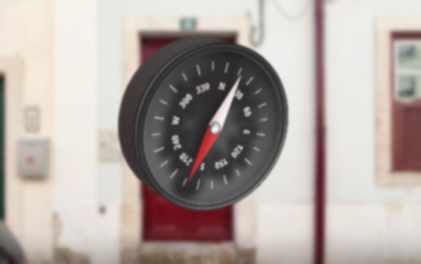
195 °
